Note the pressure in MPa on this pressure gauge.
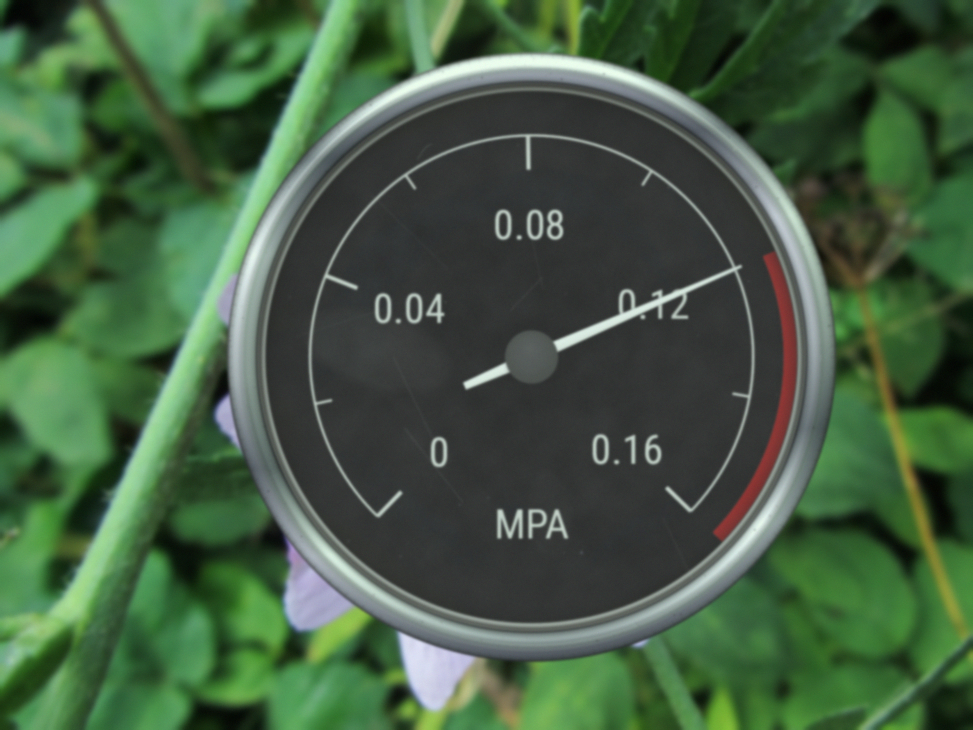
0.12 MPa
